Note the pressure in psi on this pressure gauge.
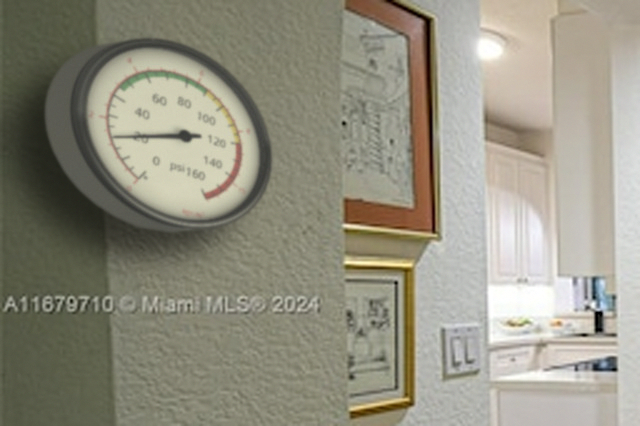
20 psi
